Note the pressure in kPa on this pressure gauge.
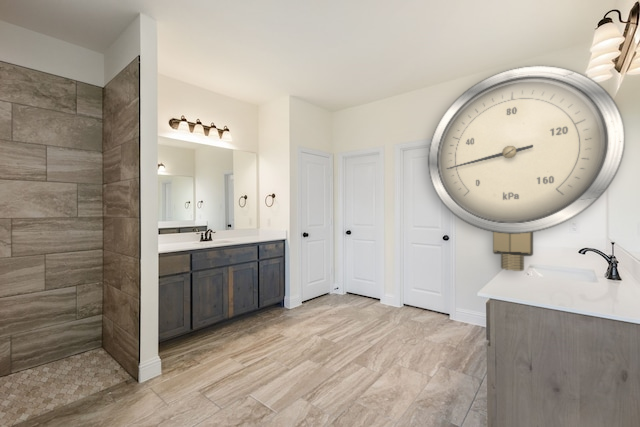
20 kPa
